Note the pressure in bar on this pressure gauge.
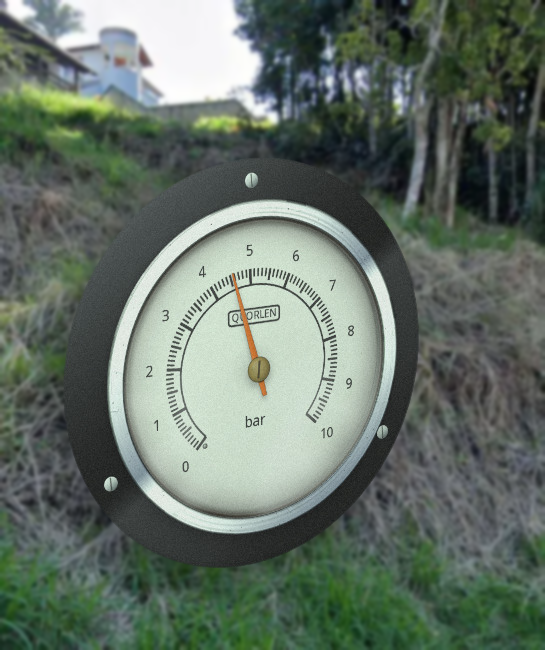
4.5 bar
